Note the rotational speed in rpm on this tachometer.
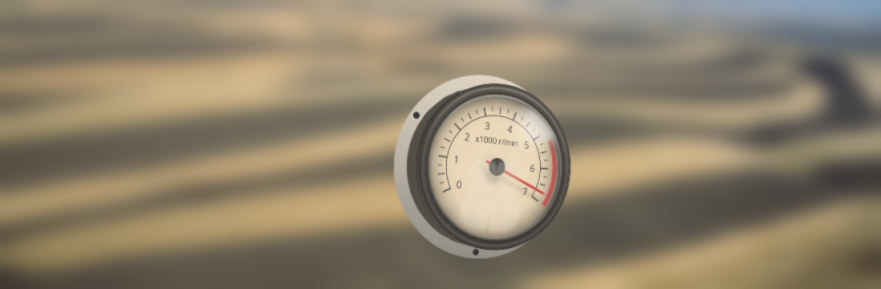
6750 rpm
